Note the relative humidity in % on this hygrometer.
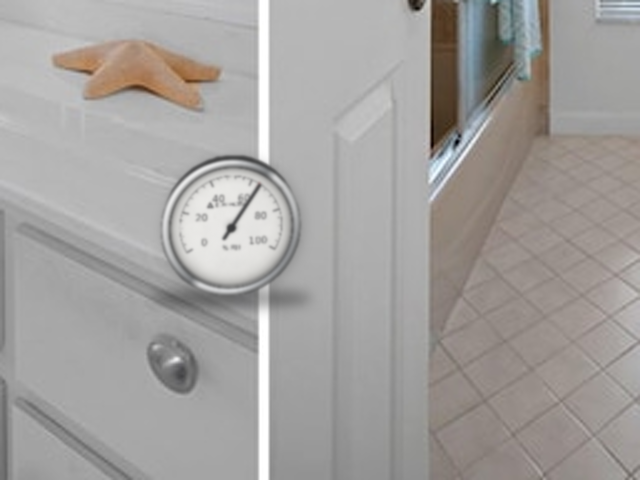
64 %
